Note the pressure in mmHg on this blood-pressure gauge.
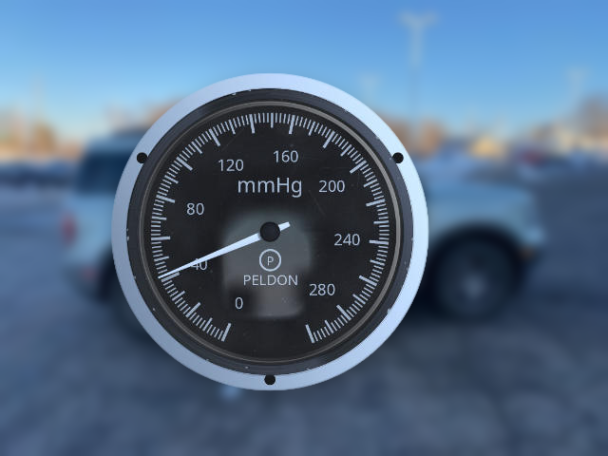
42 mmHg
